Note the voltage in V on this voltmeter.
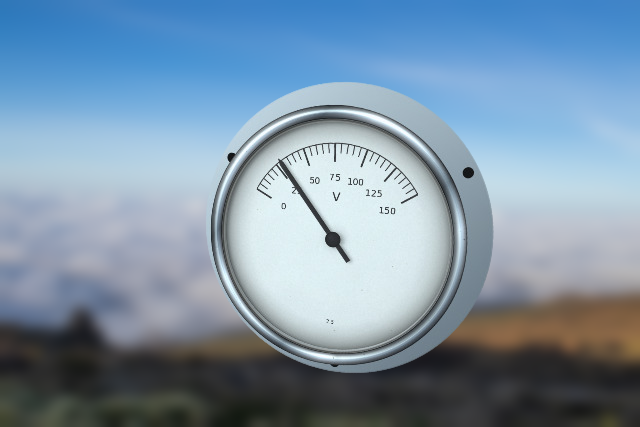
30 V
